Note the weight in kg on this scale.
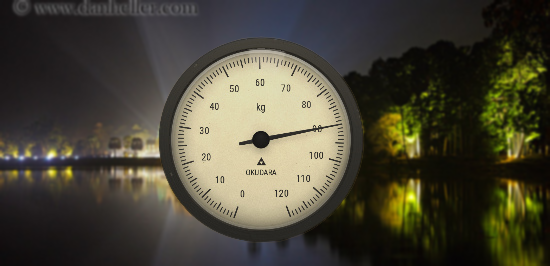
90 kg
